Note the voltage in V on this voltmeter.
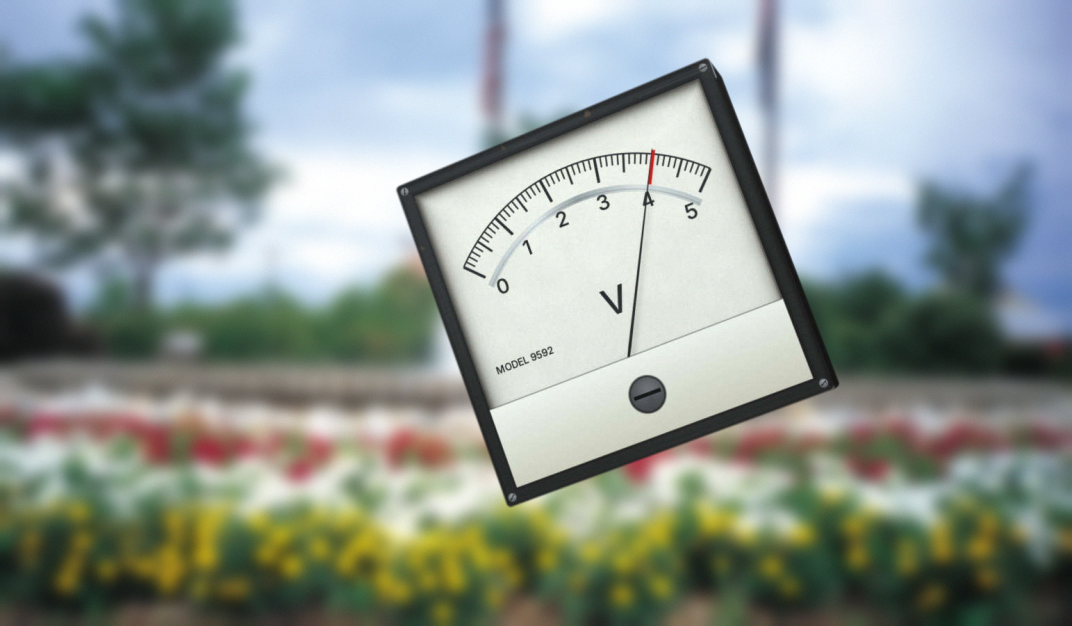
4 V
